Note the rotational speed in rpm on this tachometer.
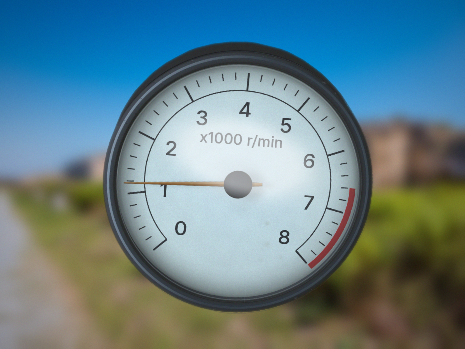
1200 rpm
